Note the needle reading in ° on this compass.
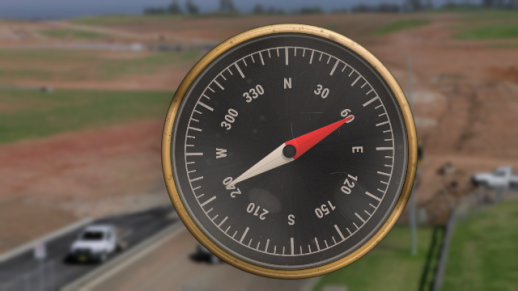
62.5 °
